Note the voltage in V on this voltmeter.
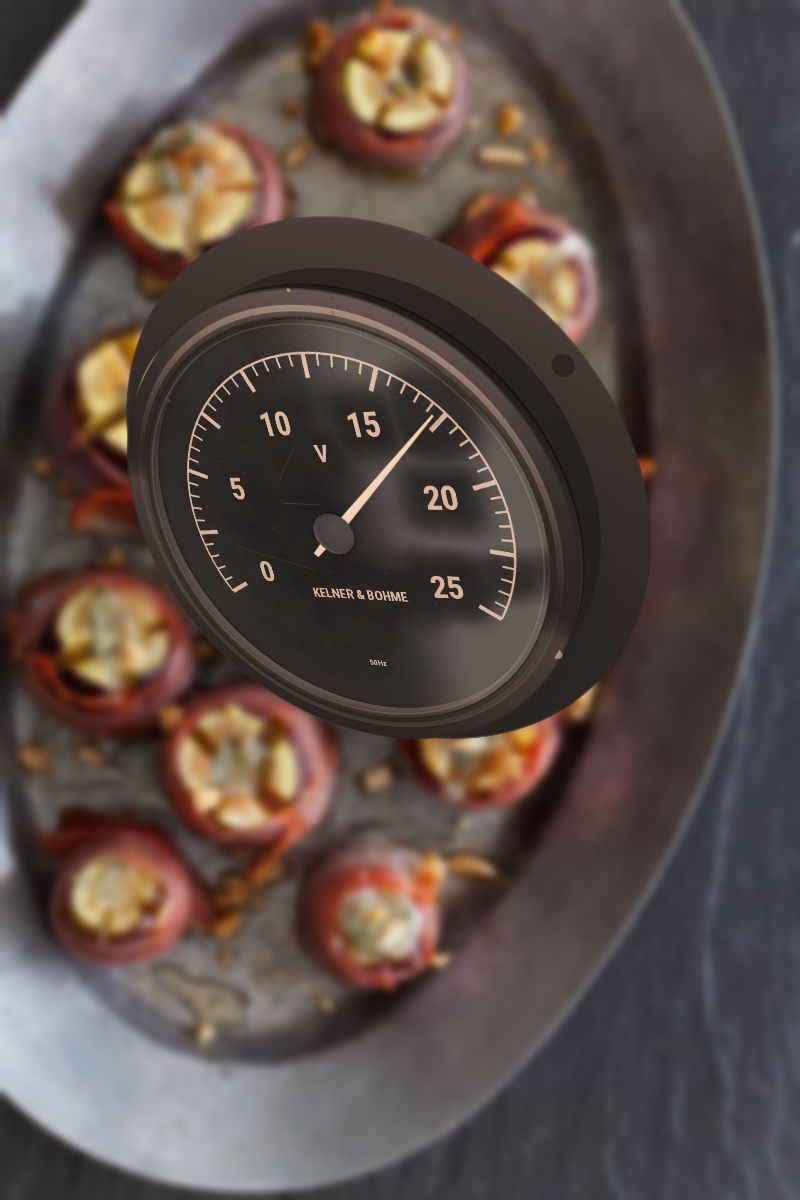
17.25 V
